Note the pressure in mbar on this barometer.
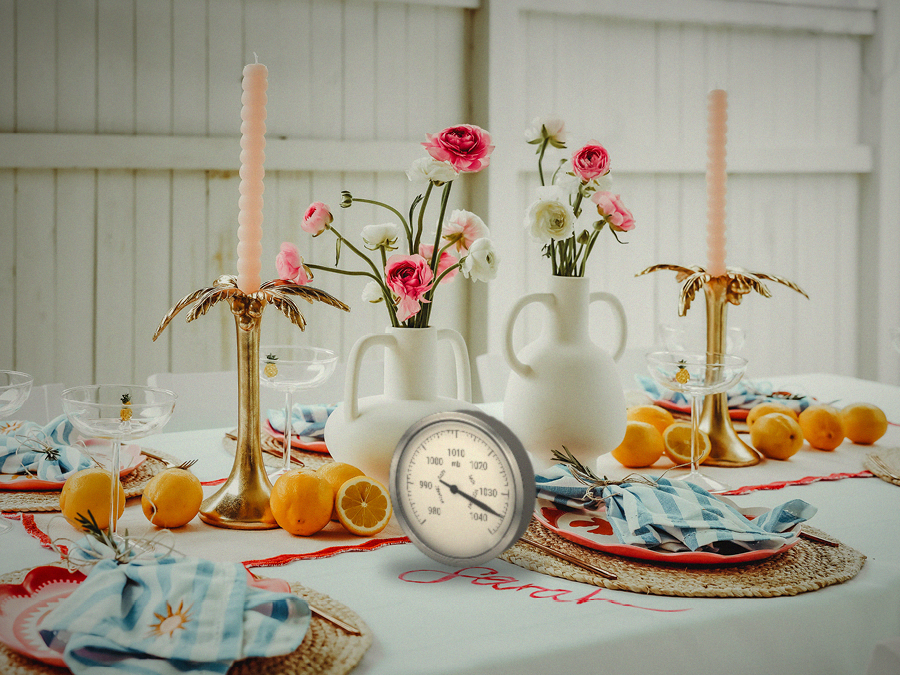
1035 mbar
